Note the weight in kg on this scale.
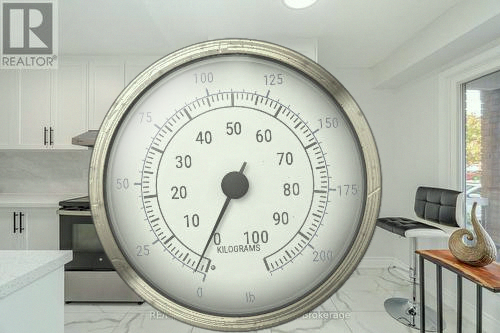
2 kg
